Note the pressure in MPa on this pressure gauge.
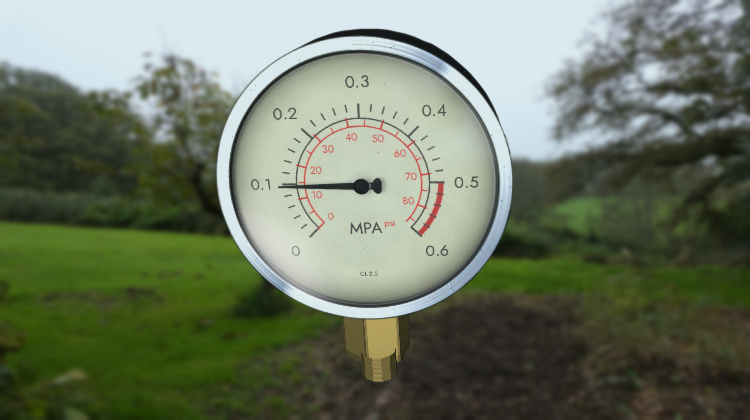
0.1 MPa
